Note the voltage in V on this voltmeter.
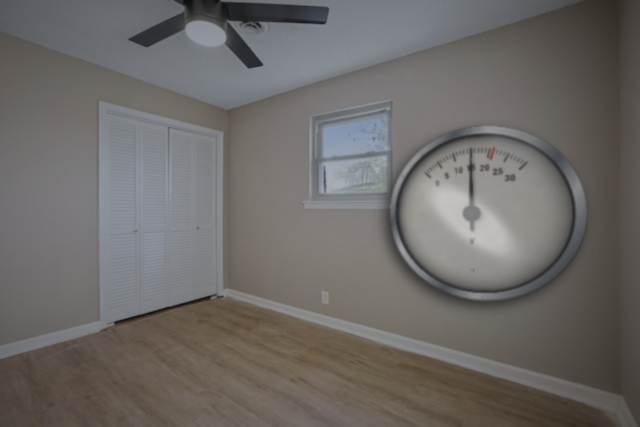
15 V
